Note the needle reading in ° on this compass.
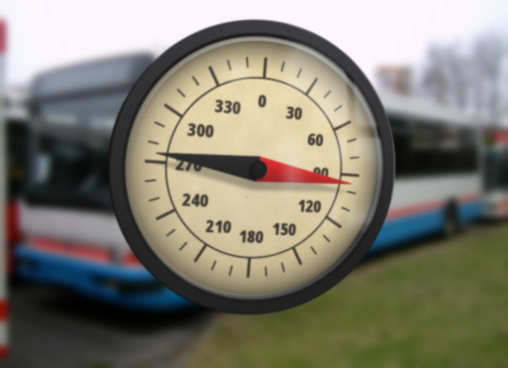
95 °
